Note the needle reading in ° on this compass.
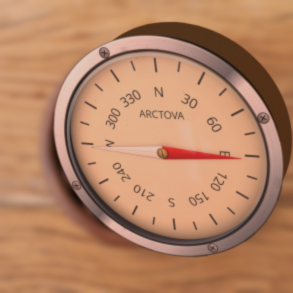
90 °
